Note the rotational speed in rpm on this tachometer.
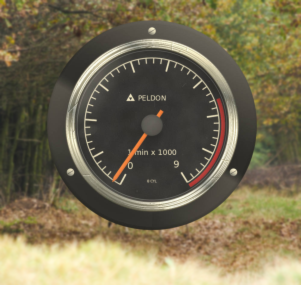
200 rpm
